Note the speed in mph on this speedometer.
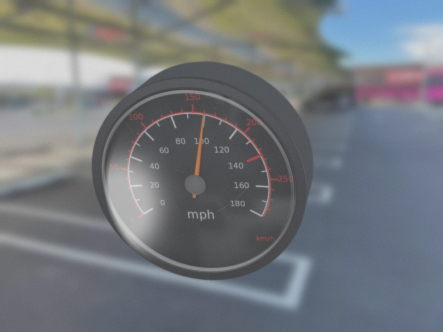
100 mph
